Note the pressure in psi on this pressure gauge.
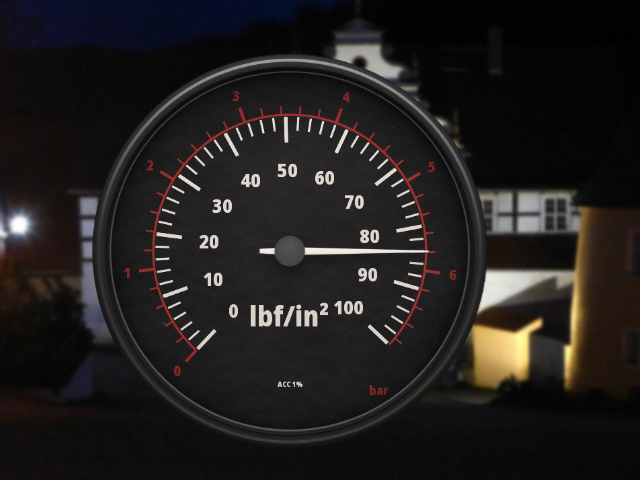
84 psi
